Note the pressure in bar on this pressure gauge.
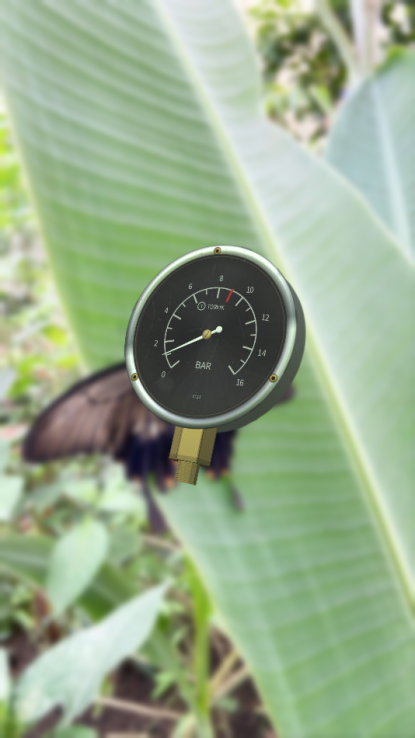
1 bar
